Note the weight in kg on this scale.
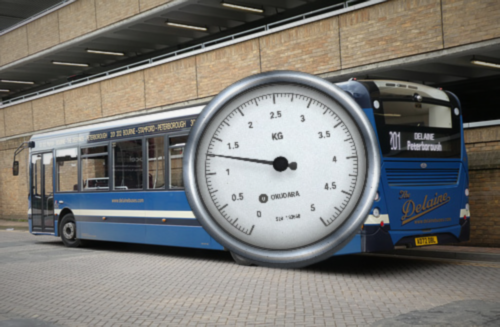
1.25 kg
